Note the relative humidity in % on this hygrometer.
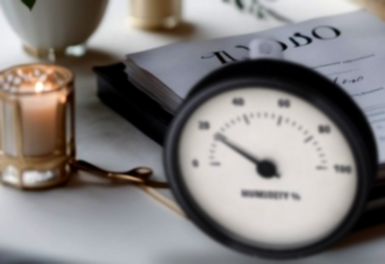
20 %
